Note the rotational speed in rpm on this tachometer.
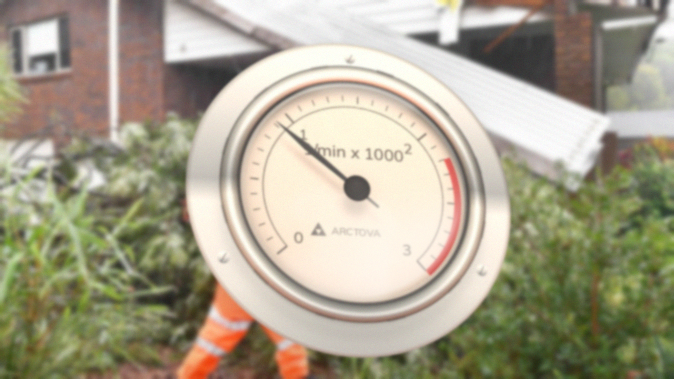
900 rpm
